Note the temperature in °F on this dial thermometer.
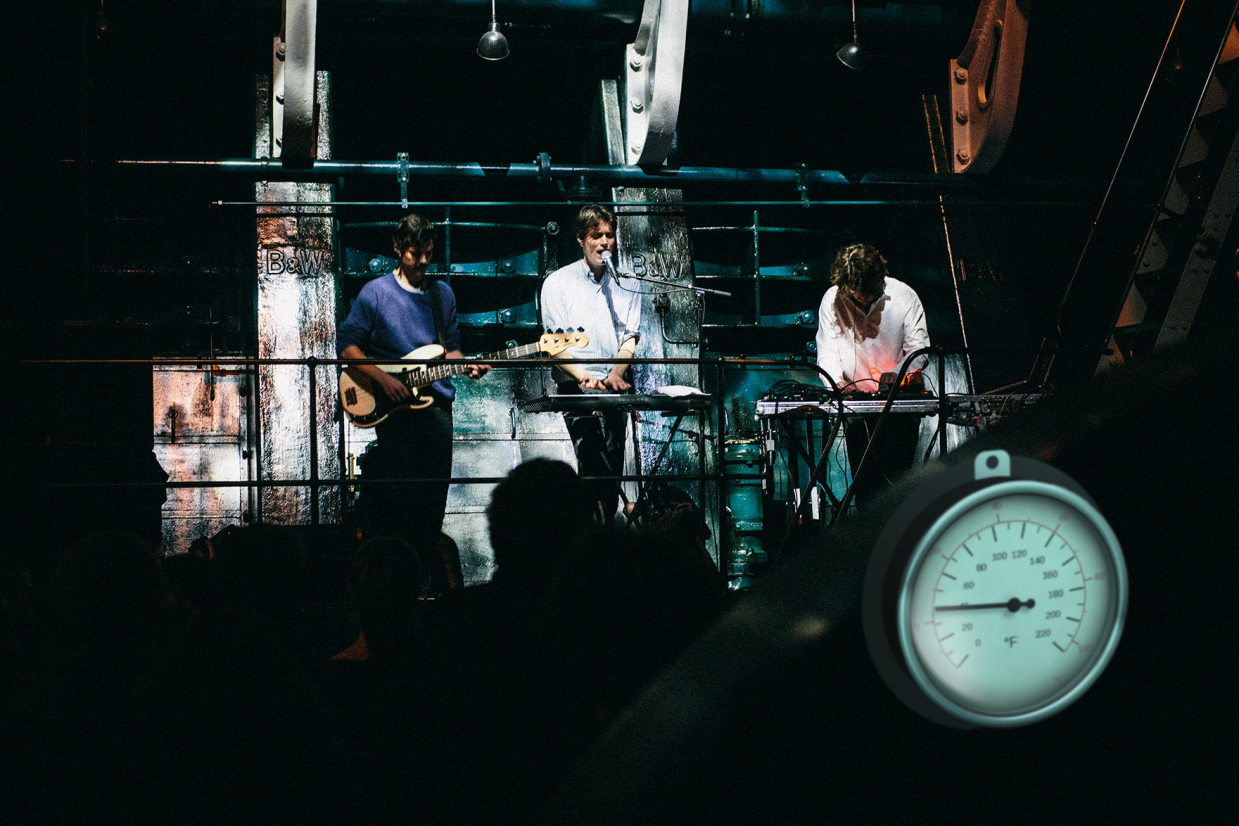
40 °F
